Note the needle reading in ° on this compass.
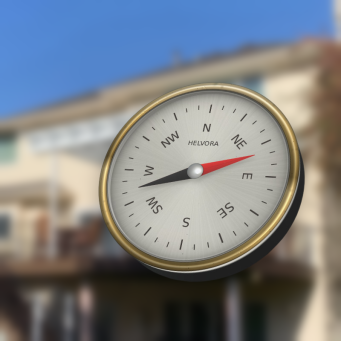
70 °
